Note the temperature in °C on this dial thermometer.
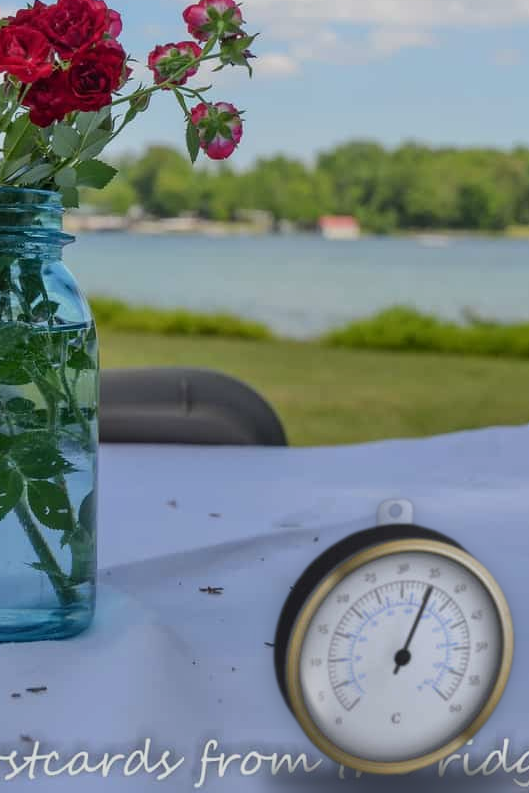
35 °C
